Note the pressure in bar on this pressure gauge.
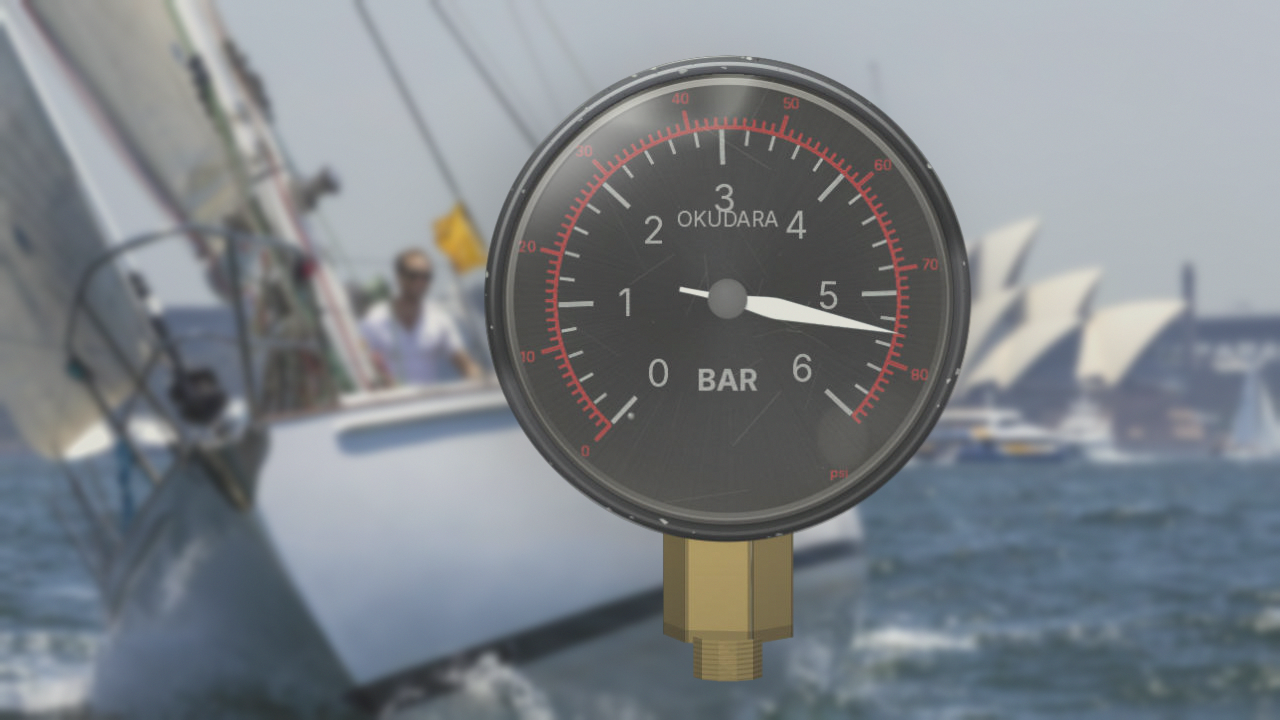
5.3 bar
